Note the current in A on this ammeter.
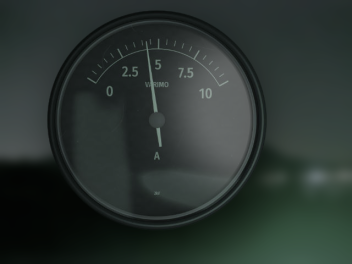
4.25 A
